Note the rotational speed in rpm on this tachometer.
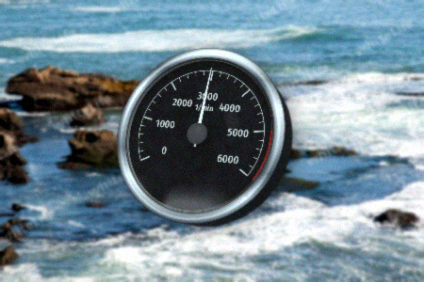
3000 rpm
